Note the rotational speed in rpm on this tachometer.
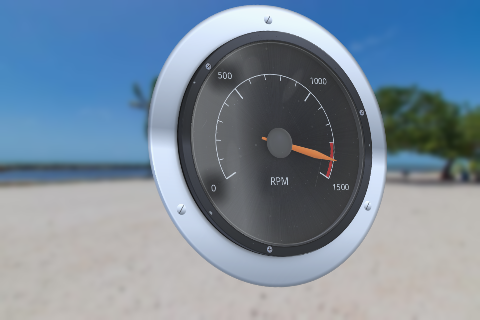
1400 rpm
